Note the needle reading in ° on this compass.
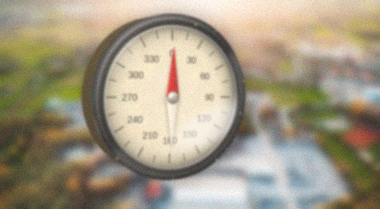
0 °
